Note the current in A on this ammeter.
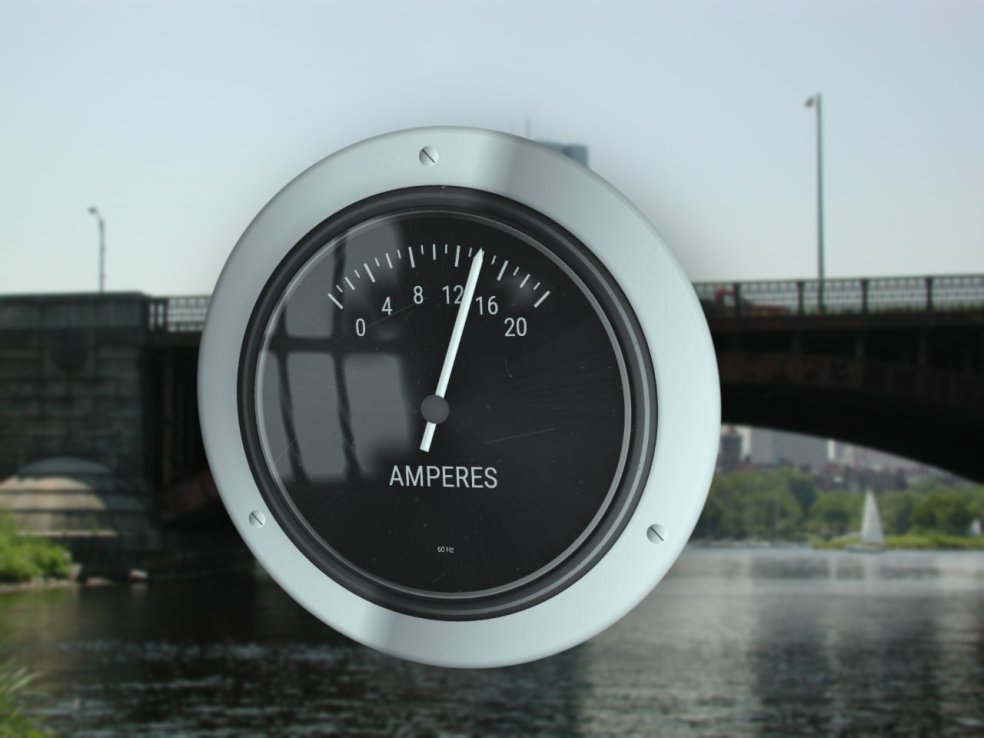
14 A
